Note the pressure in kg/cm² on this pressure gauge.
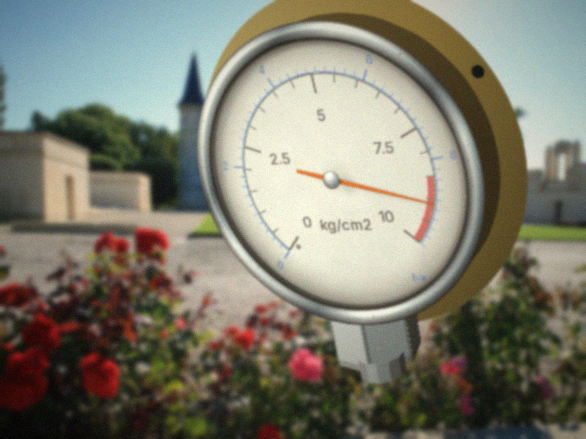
9 kg/cm²
